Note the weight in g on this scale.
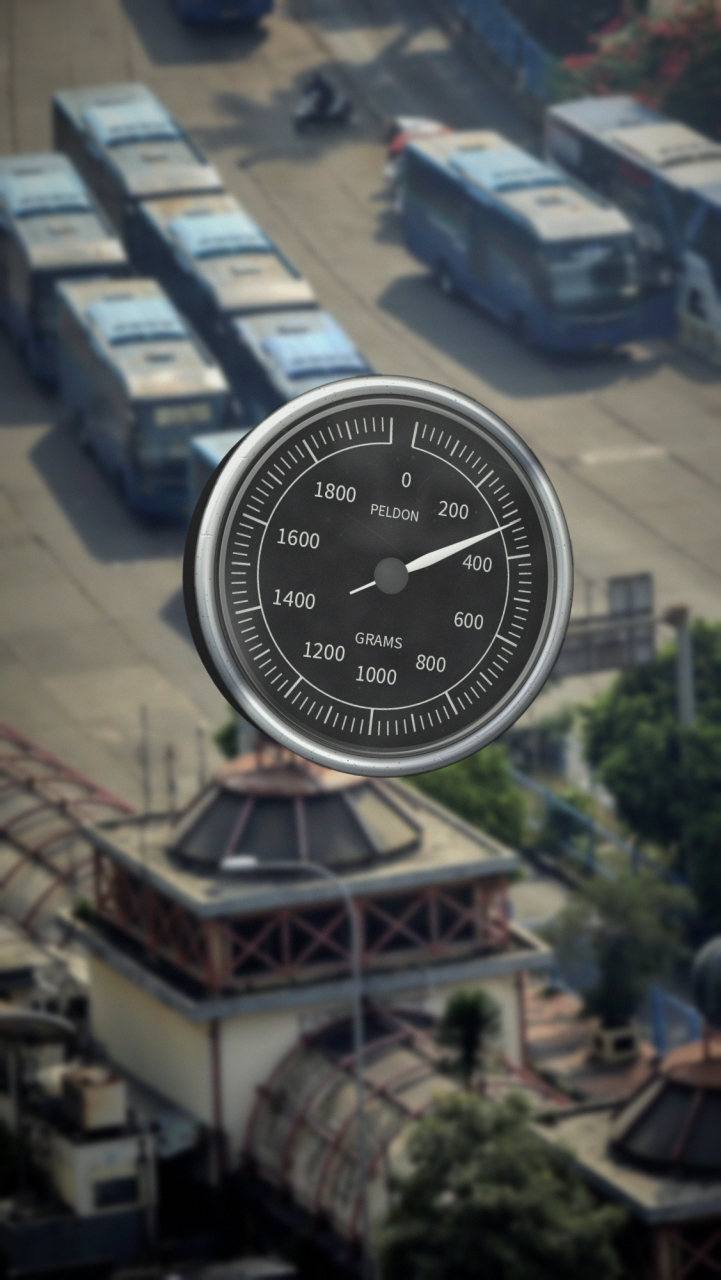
320 g
